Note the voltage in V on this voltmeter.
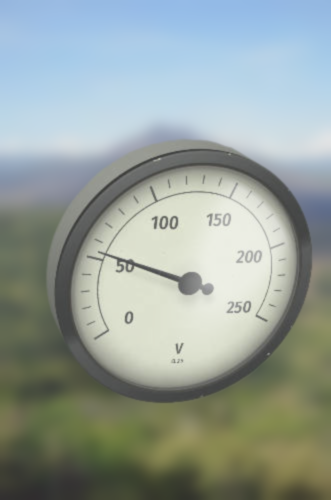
55 V
